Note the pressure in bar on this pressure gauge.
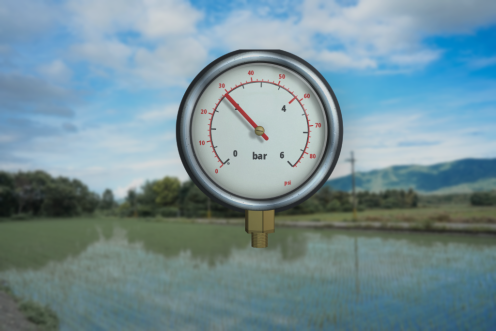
2 bar
